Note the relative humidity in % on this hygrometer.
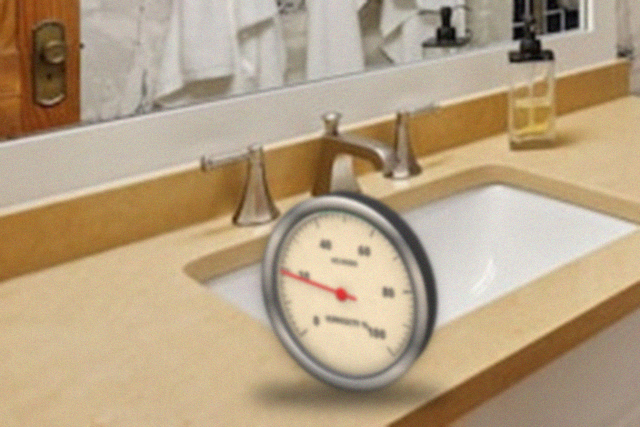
20 %
